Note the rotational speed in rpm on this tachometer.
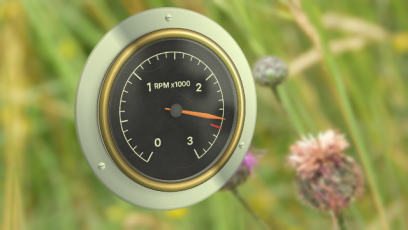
2500 rpm
